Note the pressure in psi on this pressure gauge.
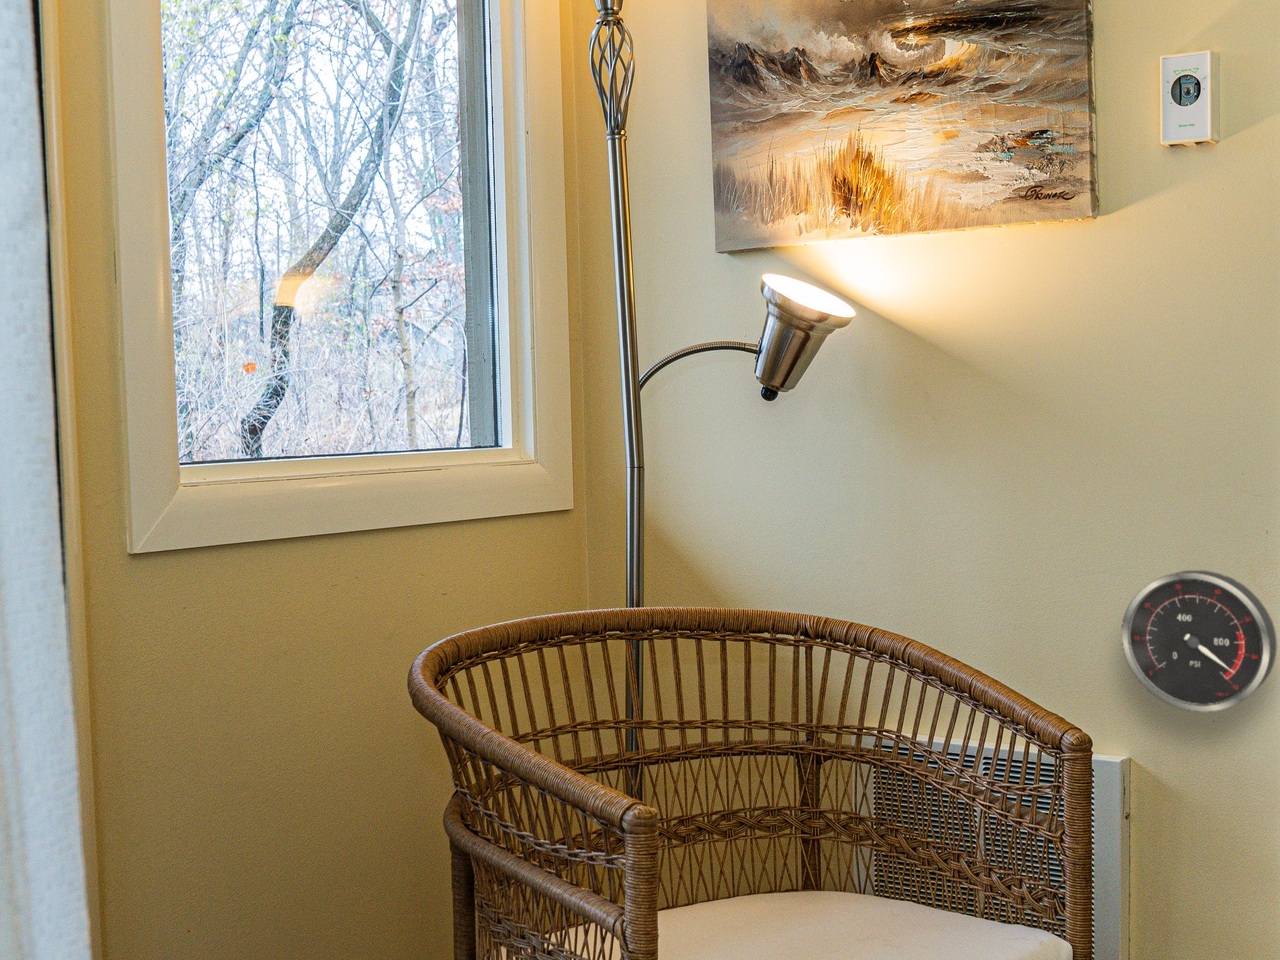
950 psi
